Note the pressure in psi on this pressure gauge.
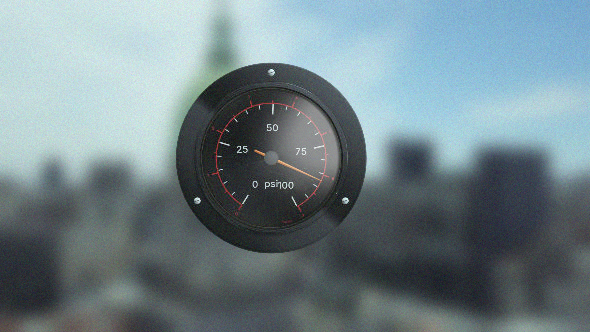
87.5 psi
